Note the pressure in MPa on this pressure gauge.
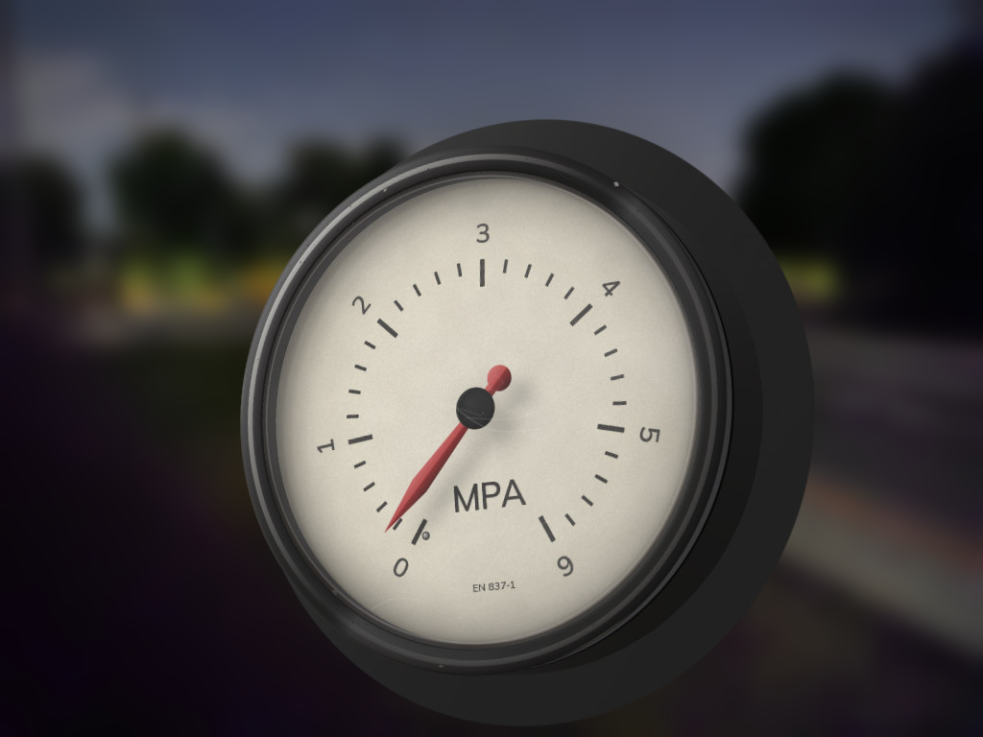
0.2 MPa
